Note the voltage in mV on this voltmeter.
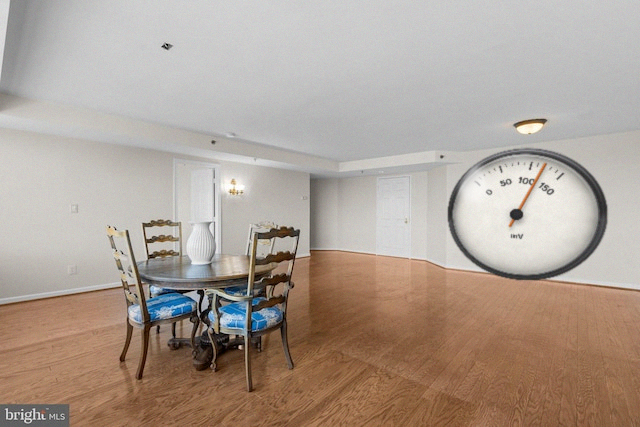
120 mV
